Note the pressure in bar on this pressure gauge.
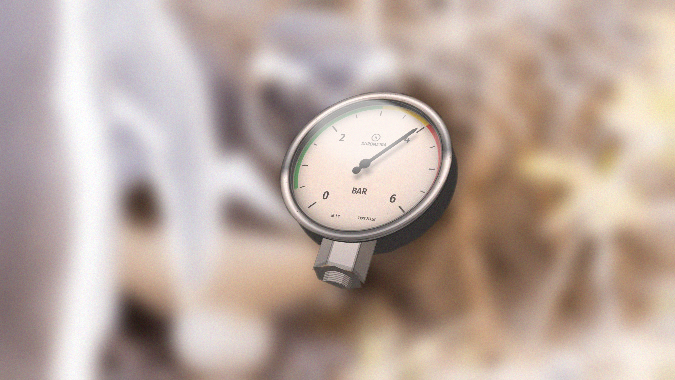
4 bar
